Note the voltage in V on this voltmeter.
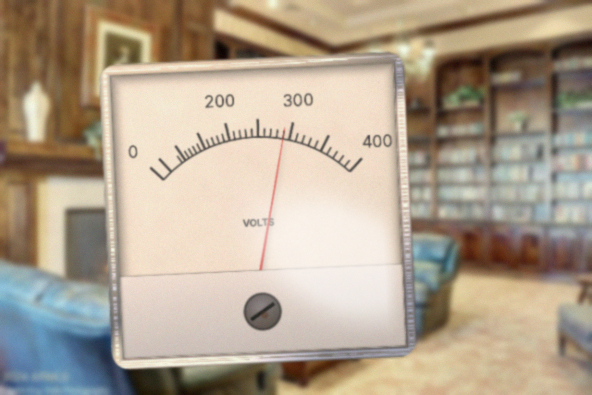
290 V
